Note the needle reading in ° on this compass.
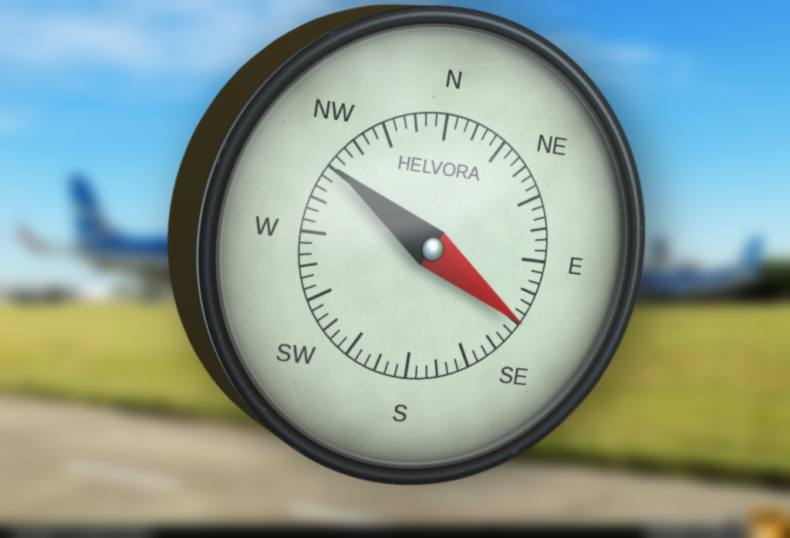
120 °
